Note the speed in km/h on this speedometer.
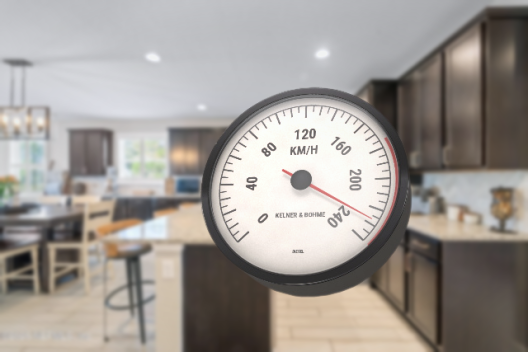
227.5 km/h
